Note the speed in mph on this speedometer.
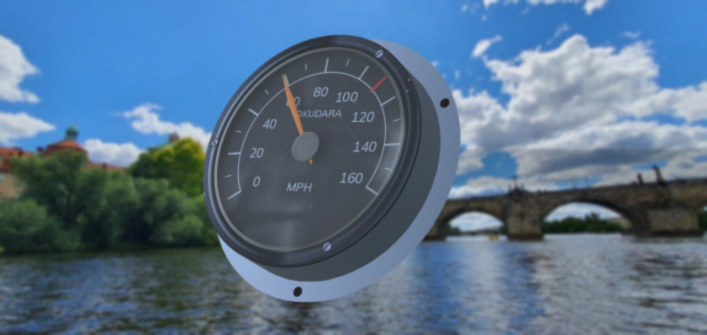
60 mph
